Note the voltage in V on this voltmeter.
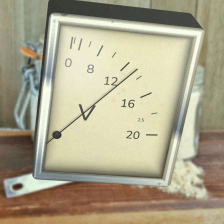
13 V
